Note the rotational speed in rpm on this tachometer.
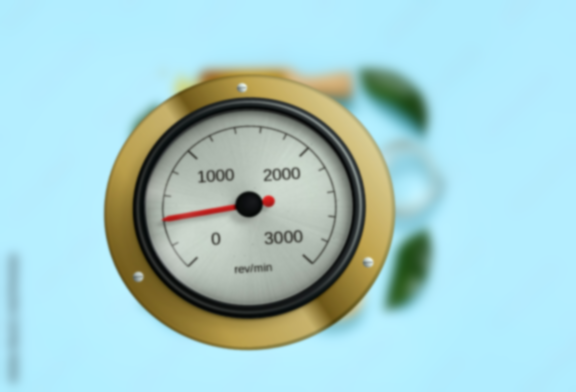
400 rpm
